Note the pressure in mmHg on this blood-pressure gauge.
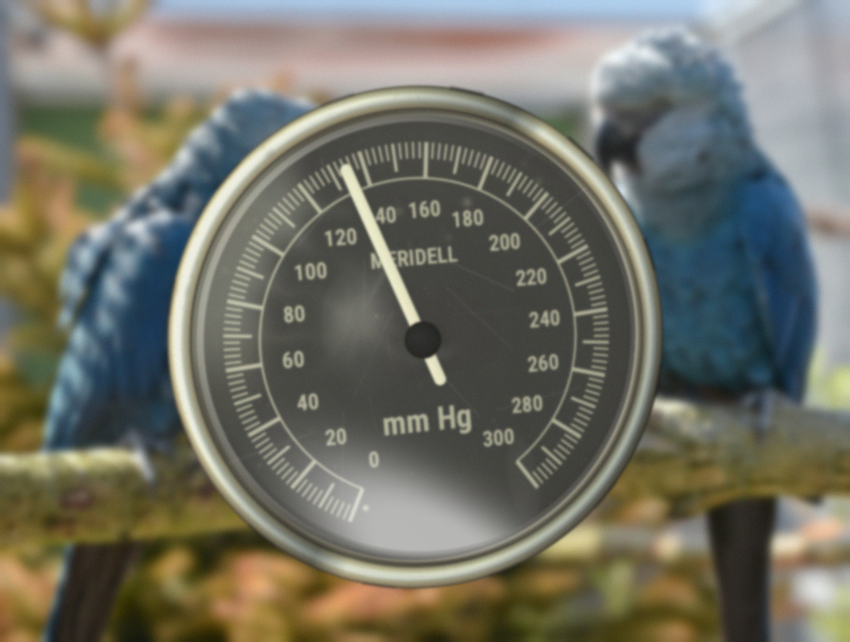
134 mmHg
